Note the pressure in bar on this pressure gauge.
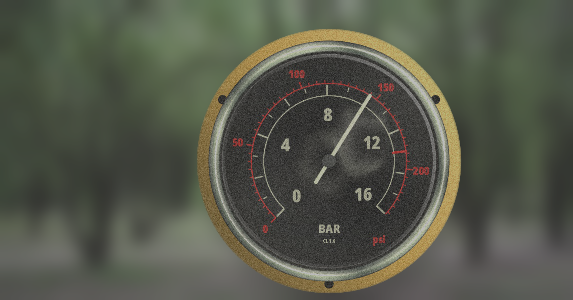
10 bar
